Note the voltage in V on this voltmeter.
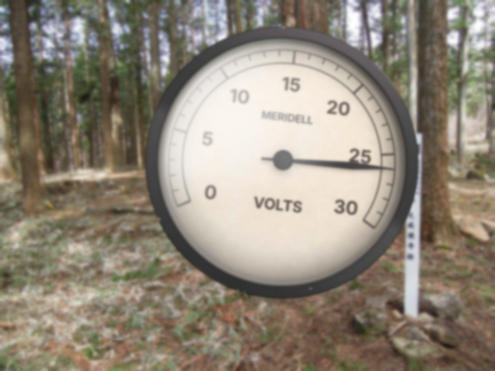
26 V
